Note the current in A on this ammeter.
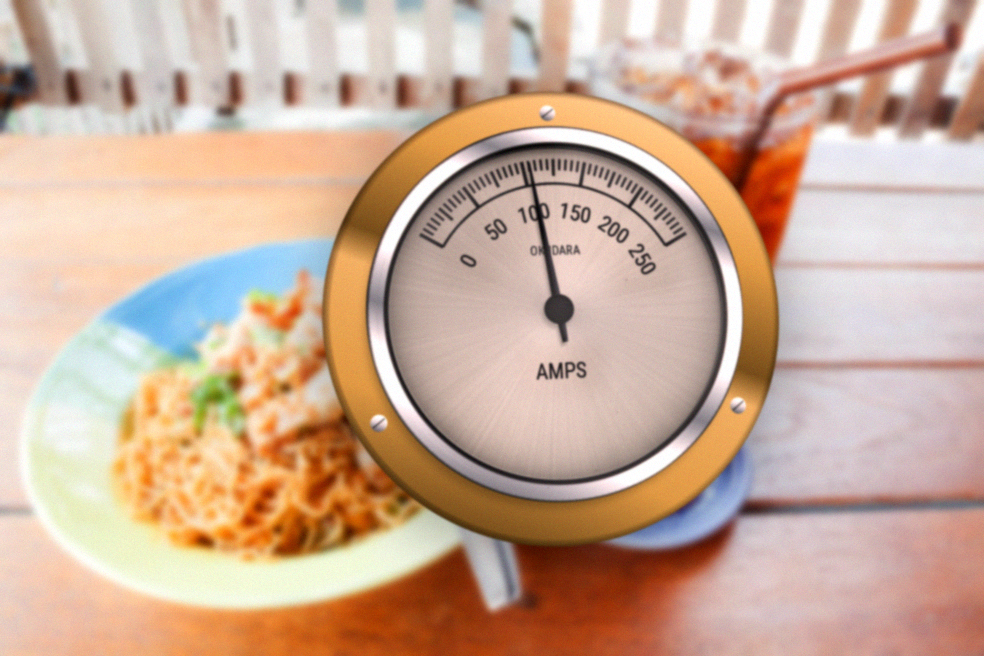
105 A
